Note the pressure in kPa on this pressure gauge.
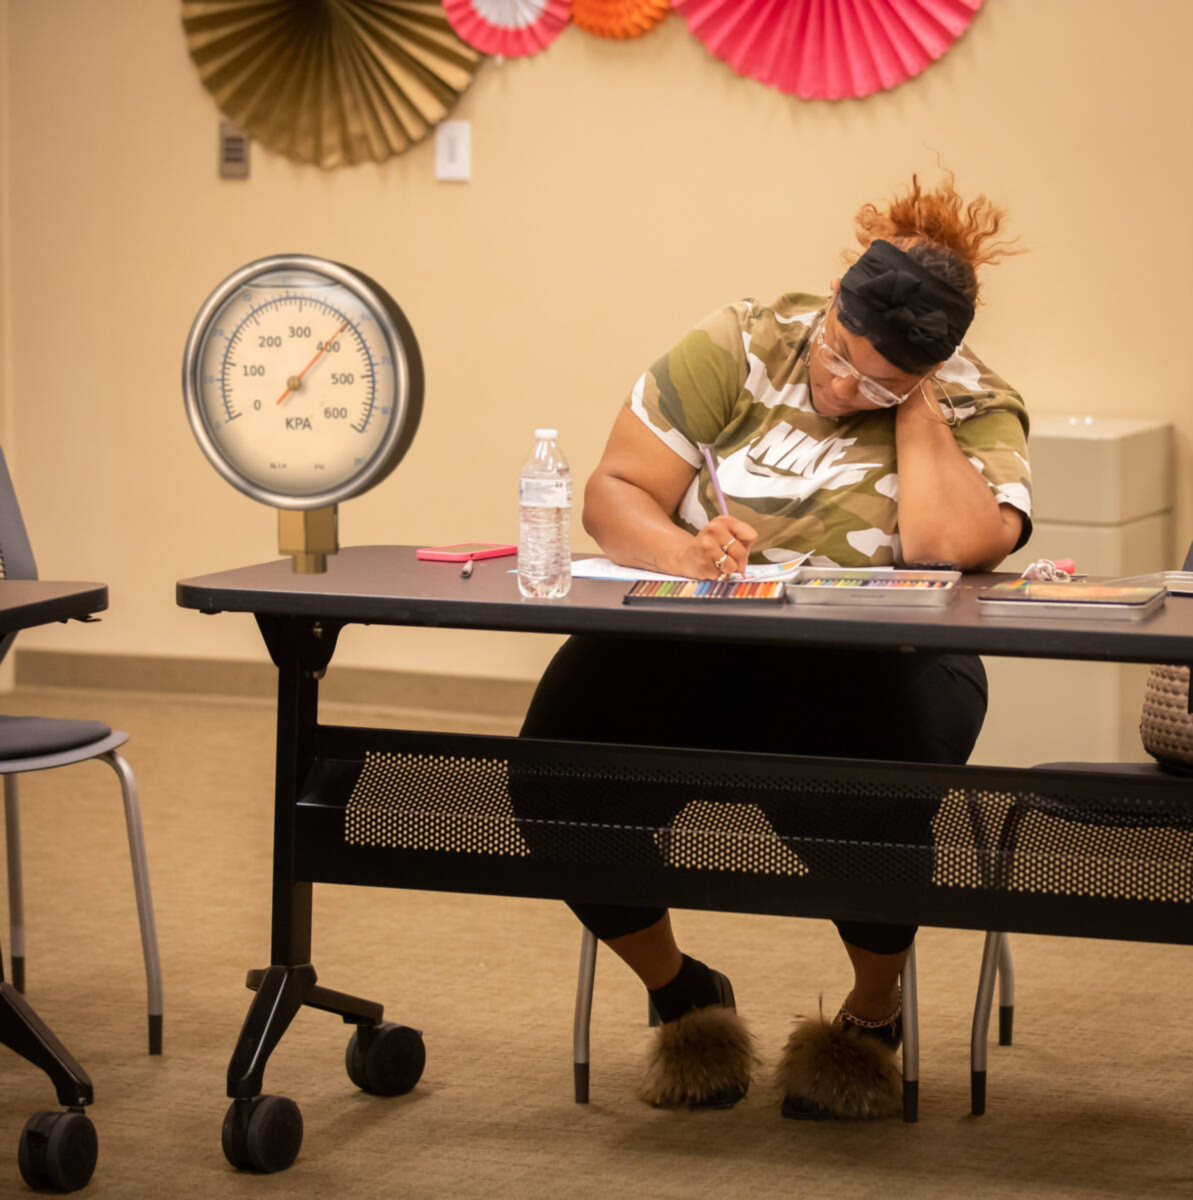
400 kPa
